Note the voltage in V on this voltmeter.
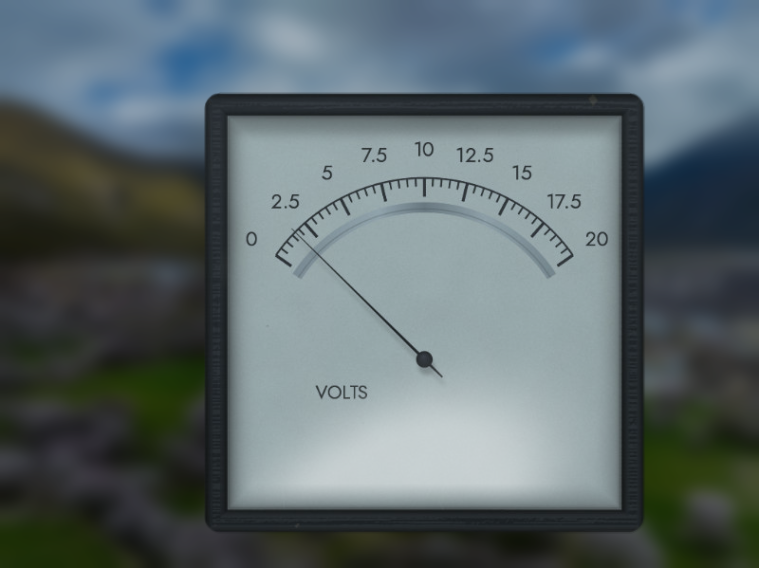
1.75 V
